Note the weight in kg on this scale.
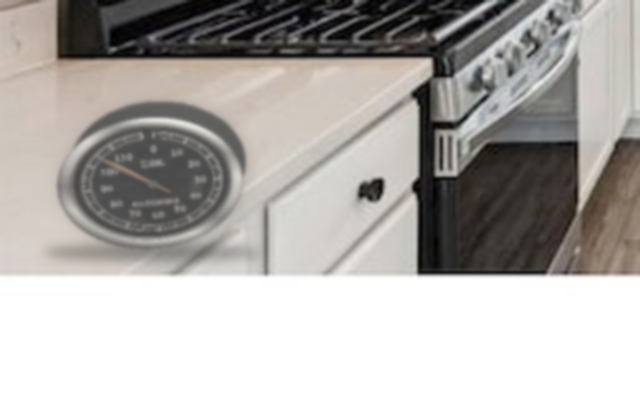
105 kg
